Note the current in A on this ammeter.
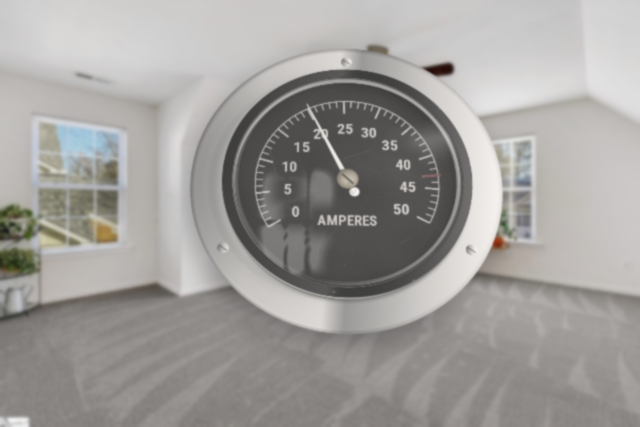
20 A
